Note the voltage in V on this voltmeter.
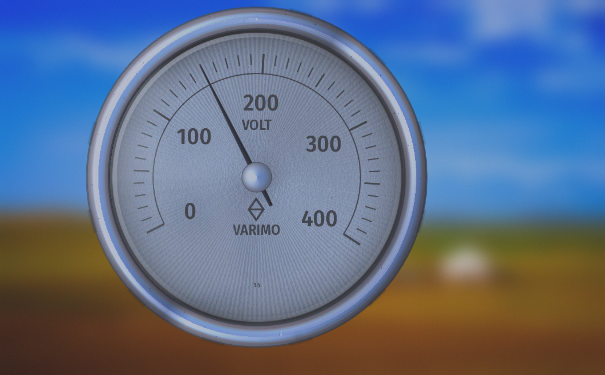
150 V
